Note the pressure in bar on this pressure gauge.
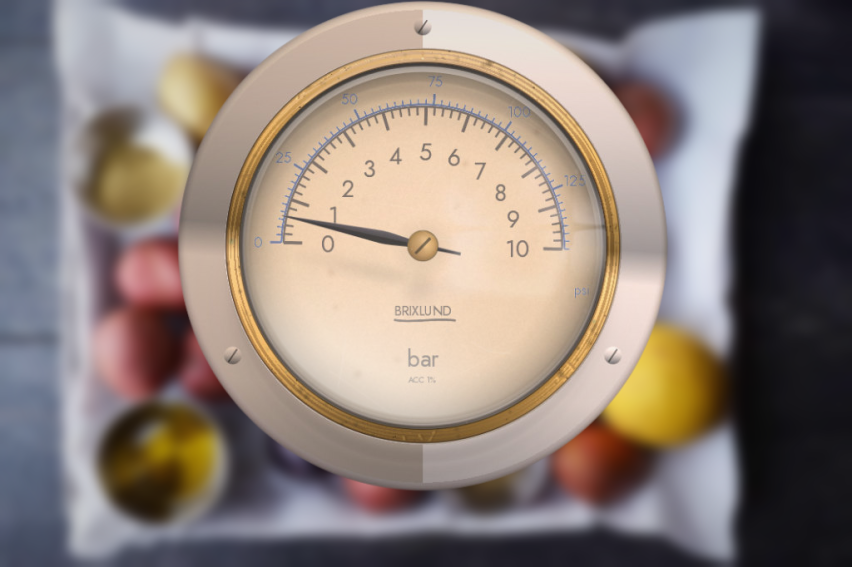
0.6 bar
